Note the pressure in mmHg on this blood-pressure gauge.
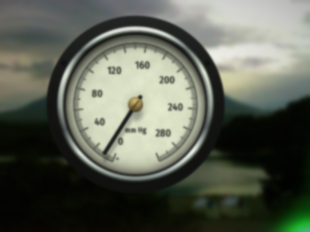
10 mmHg
